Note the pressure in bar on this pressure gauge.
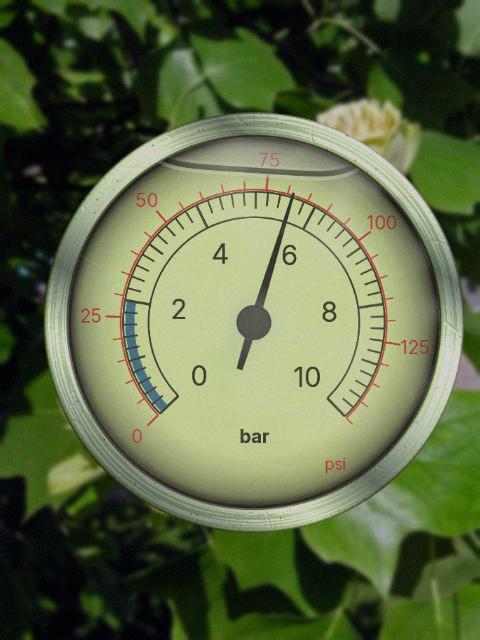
5.6 bar
